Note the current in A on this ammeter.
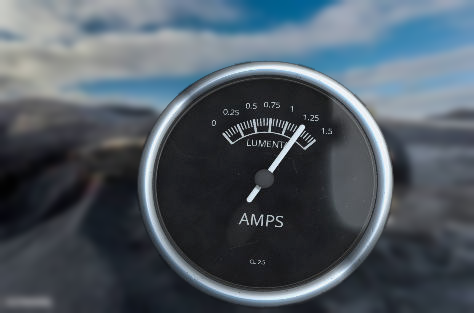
1.25 A
